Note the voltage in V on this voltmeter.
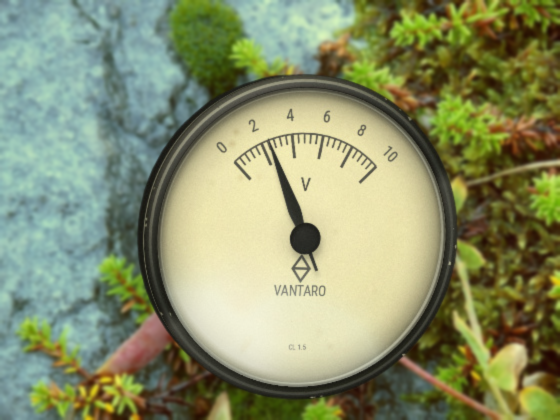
2.4 V
